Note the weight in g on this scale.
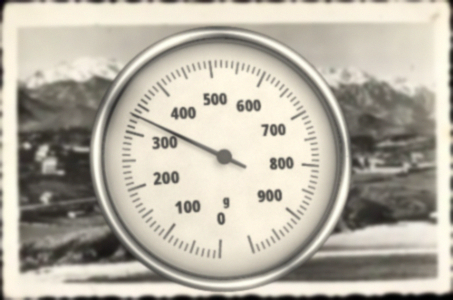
330 g
